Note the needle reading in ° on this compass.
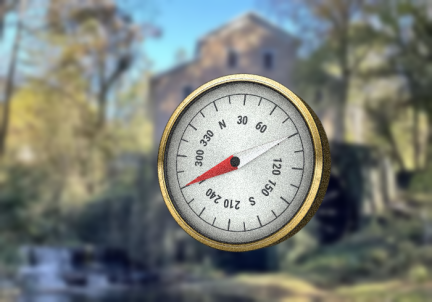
270 °
